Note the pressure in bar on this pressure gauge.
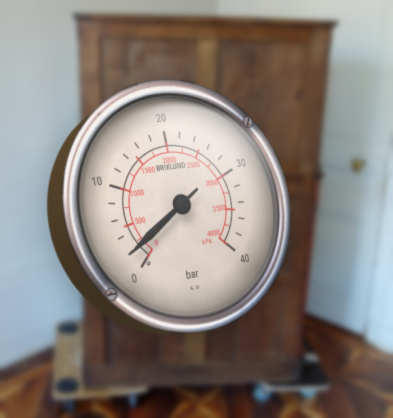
2 bar
